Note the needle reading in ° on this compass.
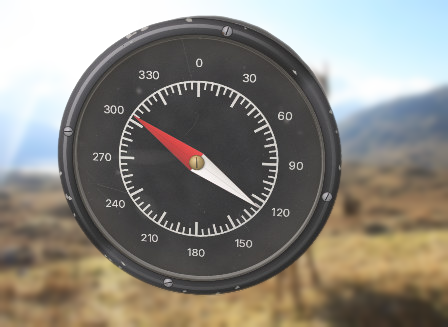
305 °
